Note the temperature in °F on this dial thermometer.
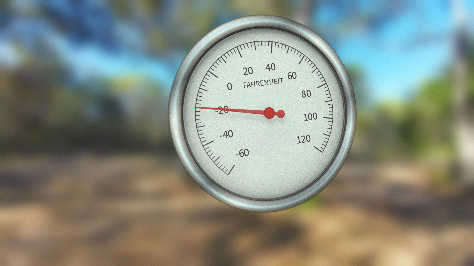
-20 °F
